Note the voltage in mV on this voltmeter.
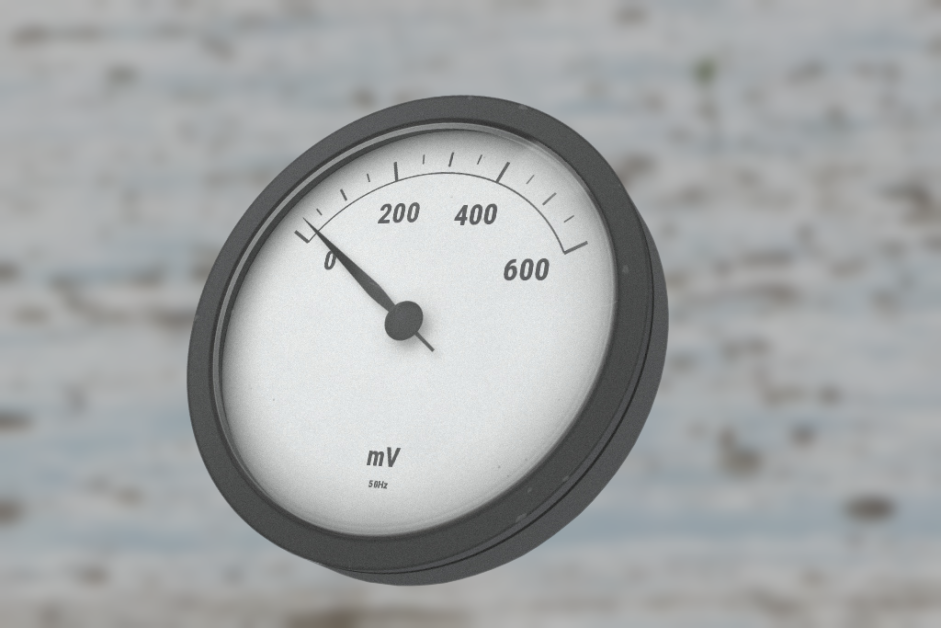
25 mV
